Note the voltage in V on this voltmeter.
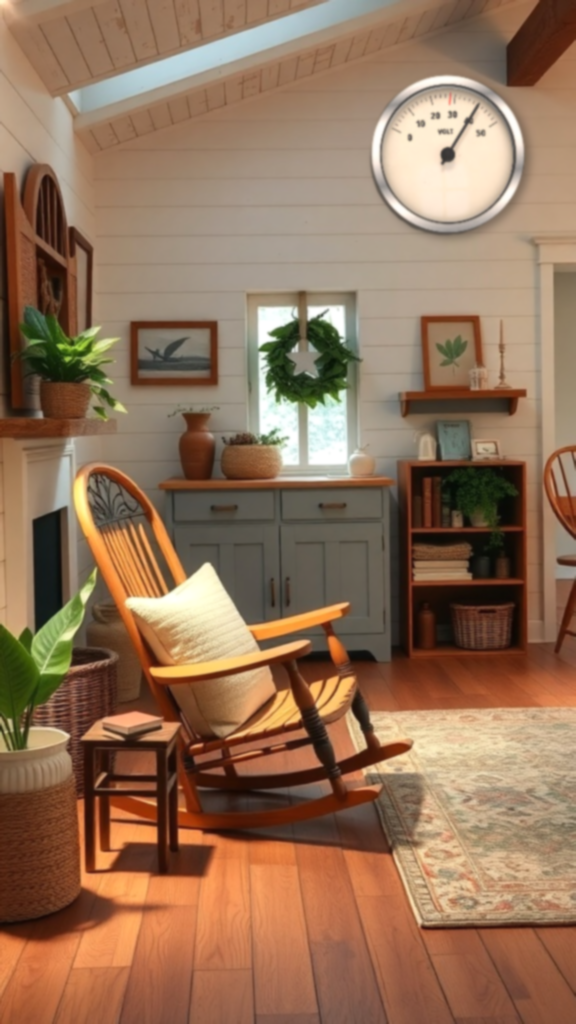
40 V
